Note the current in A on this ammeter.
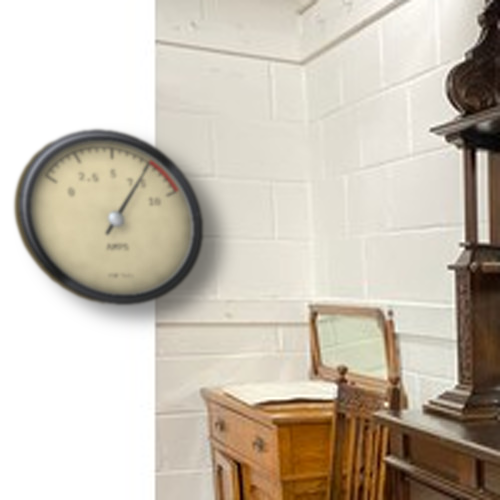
7.5 A
